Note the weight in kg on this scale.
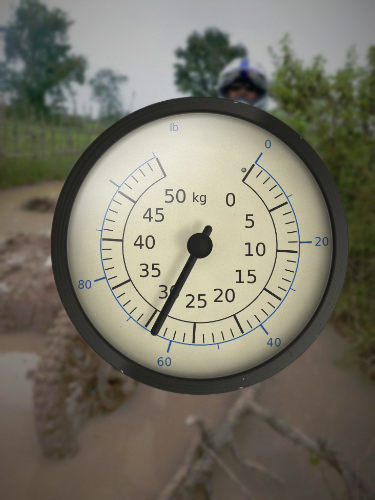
29 kg
